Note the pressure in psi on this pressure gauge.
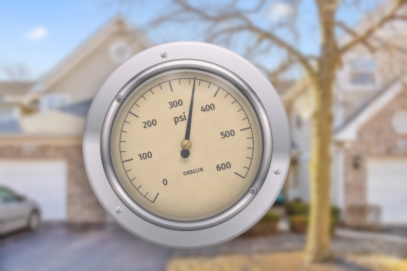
350 psi
